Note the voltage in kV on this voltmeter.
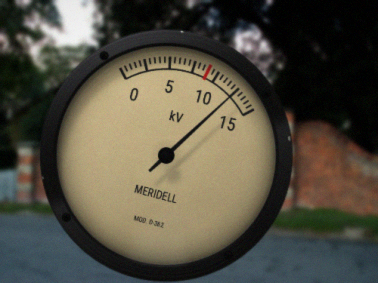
12.5 kV
